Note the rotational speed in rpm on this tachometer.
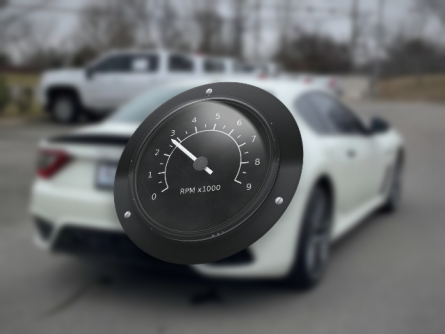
2750 rpm
